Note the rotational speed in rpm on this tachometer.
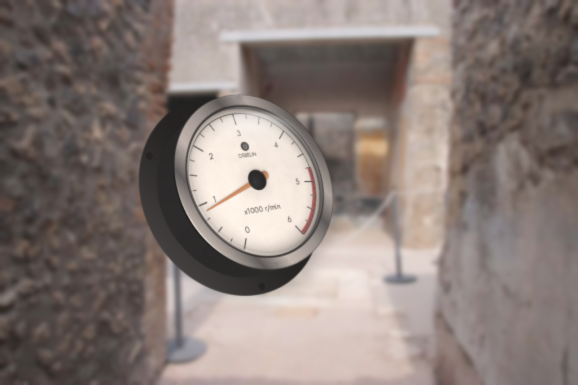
875 rpm
